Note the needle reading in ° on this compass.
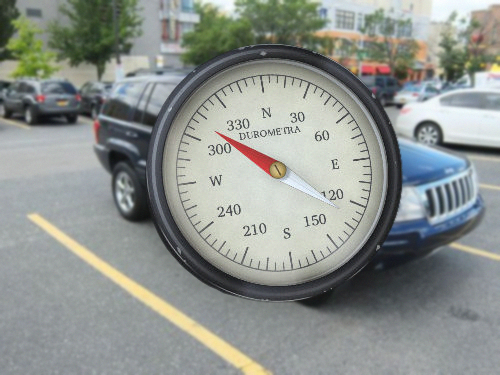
310 °
